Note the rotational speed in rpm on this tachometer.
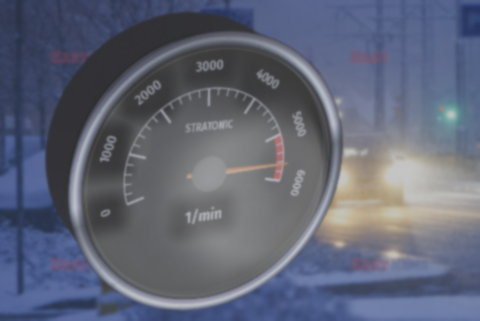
5600 rpm
